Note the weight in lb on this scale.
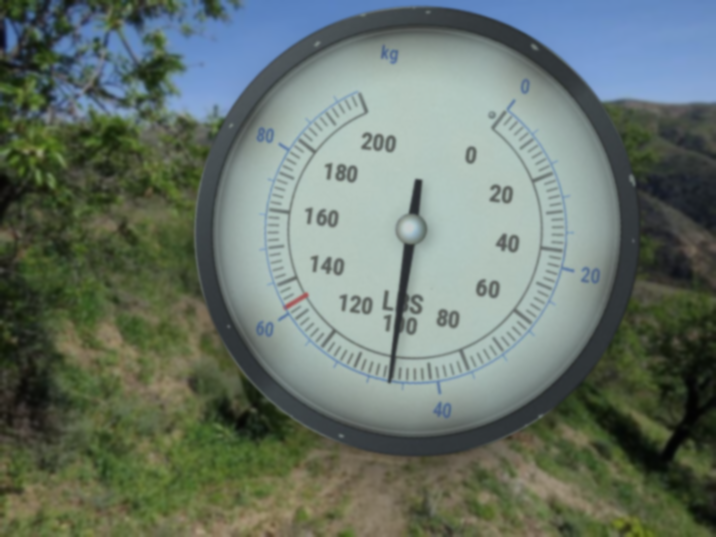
100 lb
